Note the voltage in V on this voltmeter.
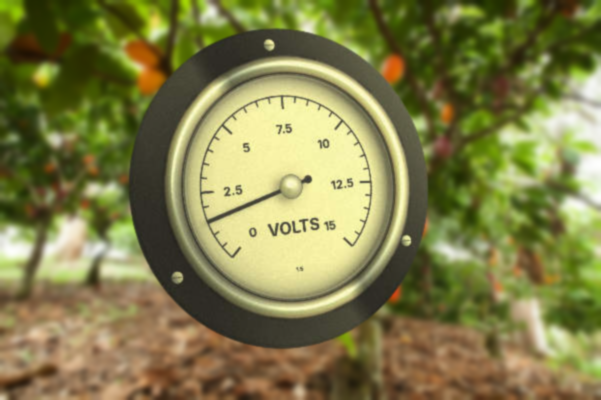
1.5 V
